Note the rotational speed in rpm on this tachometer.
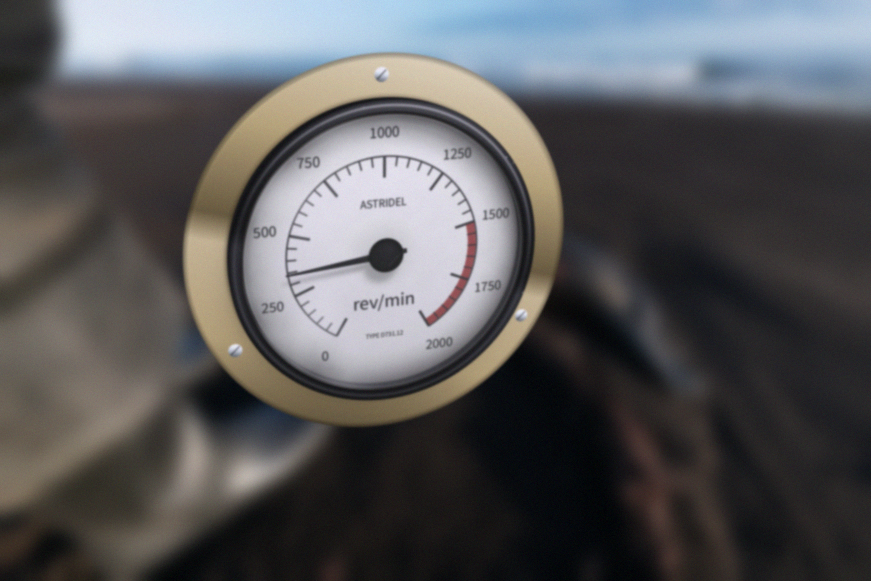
350 rpm
